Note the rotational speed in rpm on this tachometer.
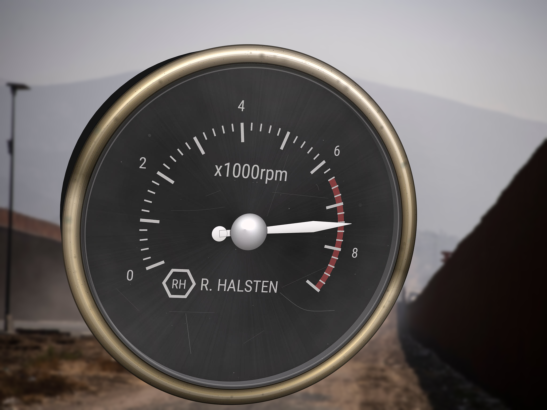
7400 rpm
